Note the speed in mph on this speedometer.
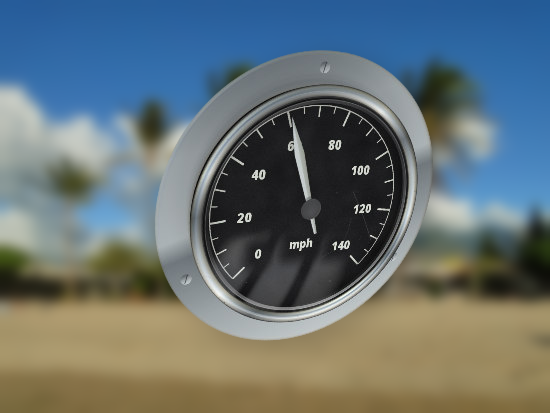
60 mph
